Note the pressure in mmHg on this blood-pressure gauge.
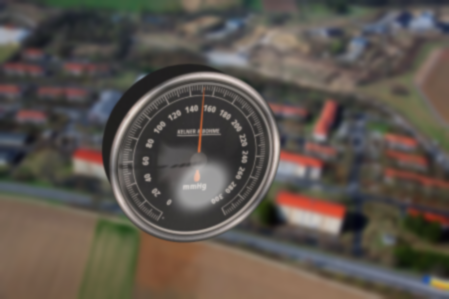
150 mmHg
